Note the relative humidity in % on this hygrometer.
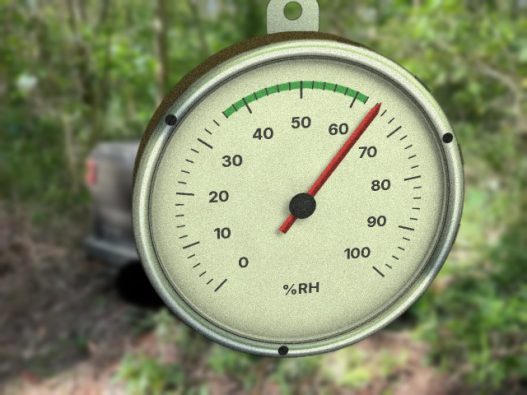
64 %
